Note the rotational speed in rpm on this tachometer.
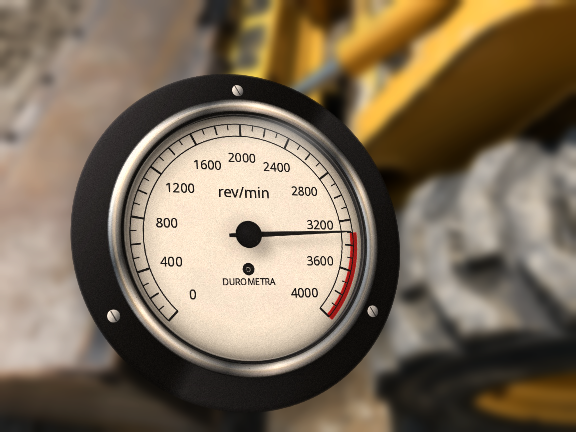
3300 rpm
